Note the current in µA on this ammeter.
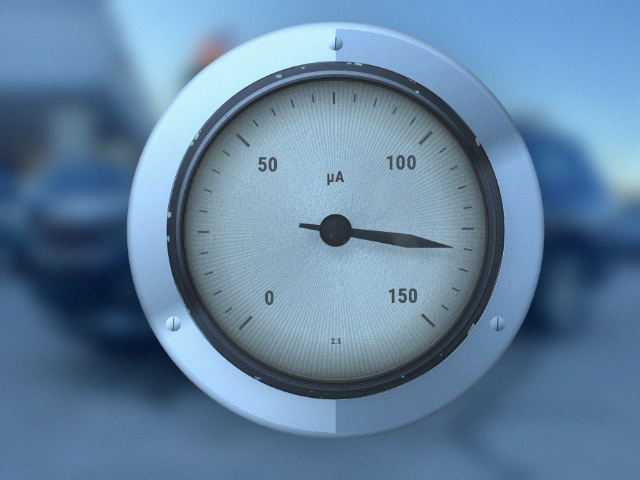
130 µA
